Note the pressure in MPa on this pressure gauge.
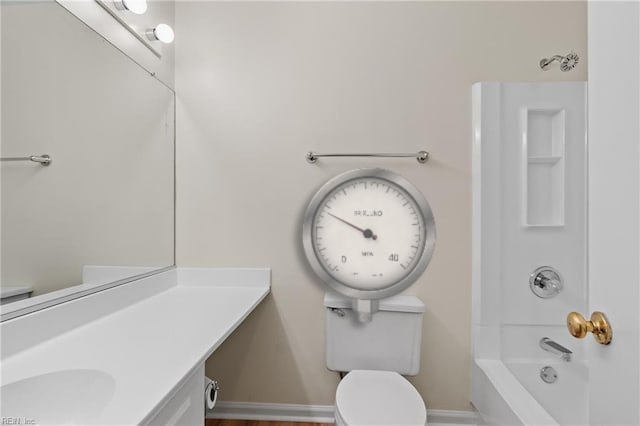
11 MPa
